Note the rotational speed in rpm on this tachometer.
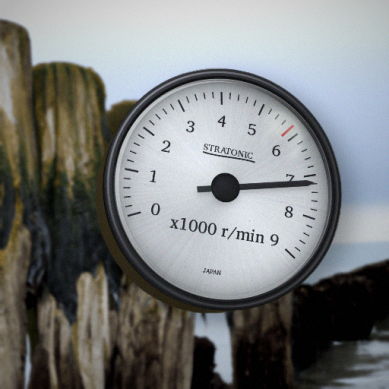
7200 rpm
